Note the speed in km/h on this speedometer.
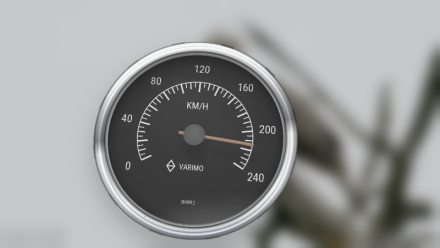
215 km/h
